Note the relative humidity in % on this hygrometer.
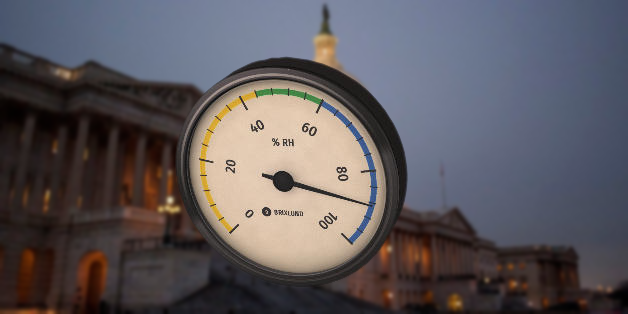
88 %
